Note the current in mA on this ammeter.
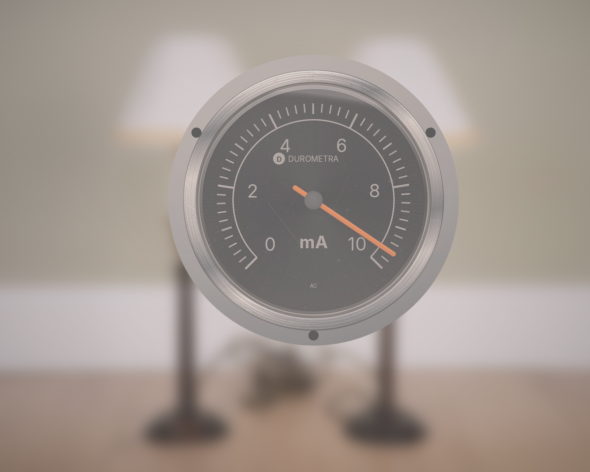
9.6 mA
